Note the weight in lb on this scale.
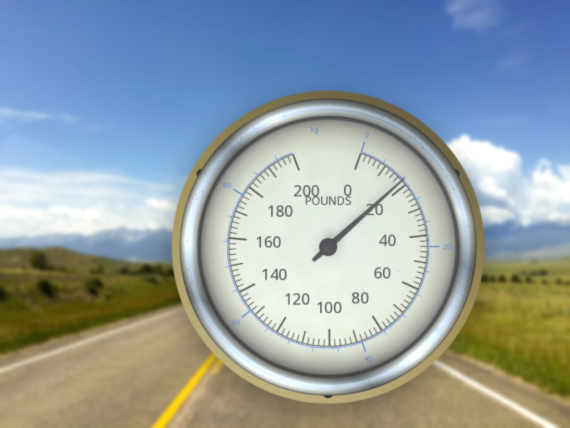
18 lb
